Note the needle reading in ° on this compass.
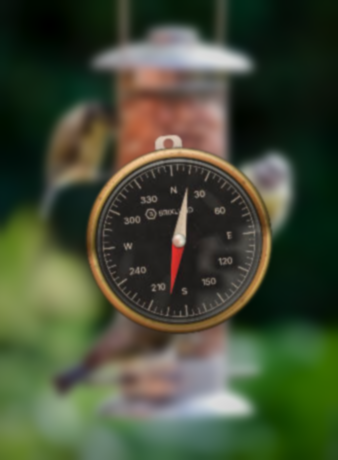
195 °
